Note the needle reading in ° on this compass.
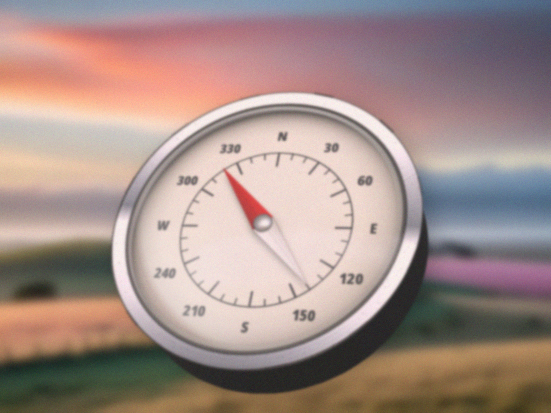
320 °
